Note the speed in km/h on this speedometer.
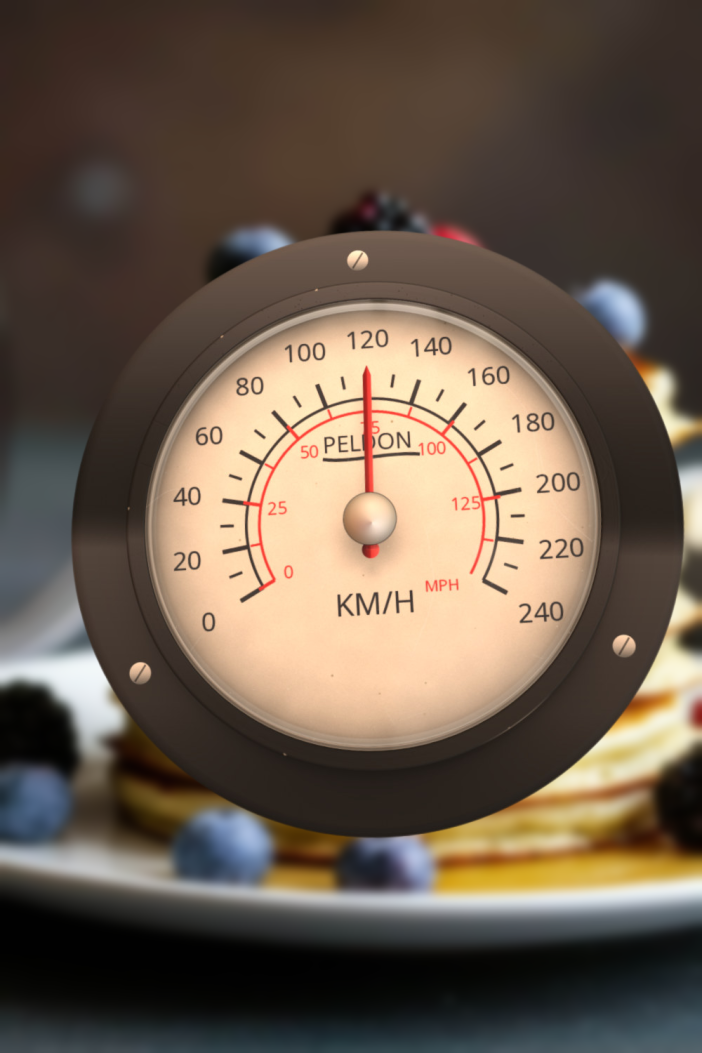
120 km/h
